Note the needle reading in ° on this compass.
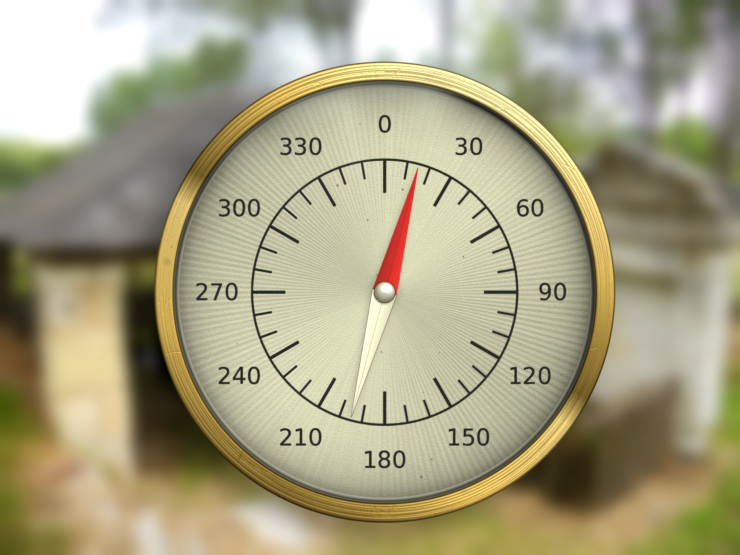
15 °
